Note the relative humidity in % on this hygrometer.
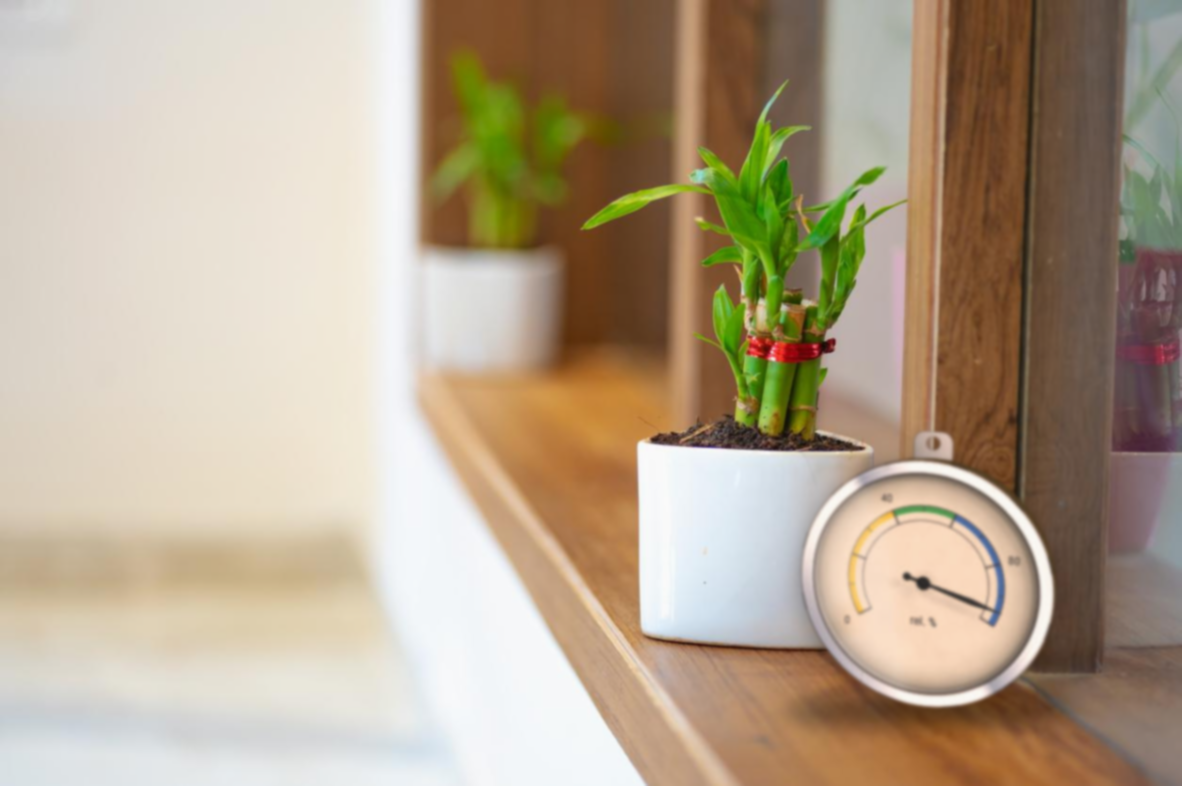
95 %
